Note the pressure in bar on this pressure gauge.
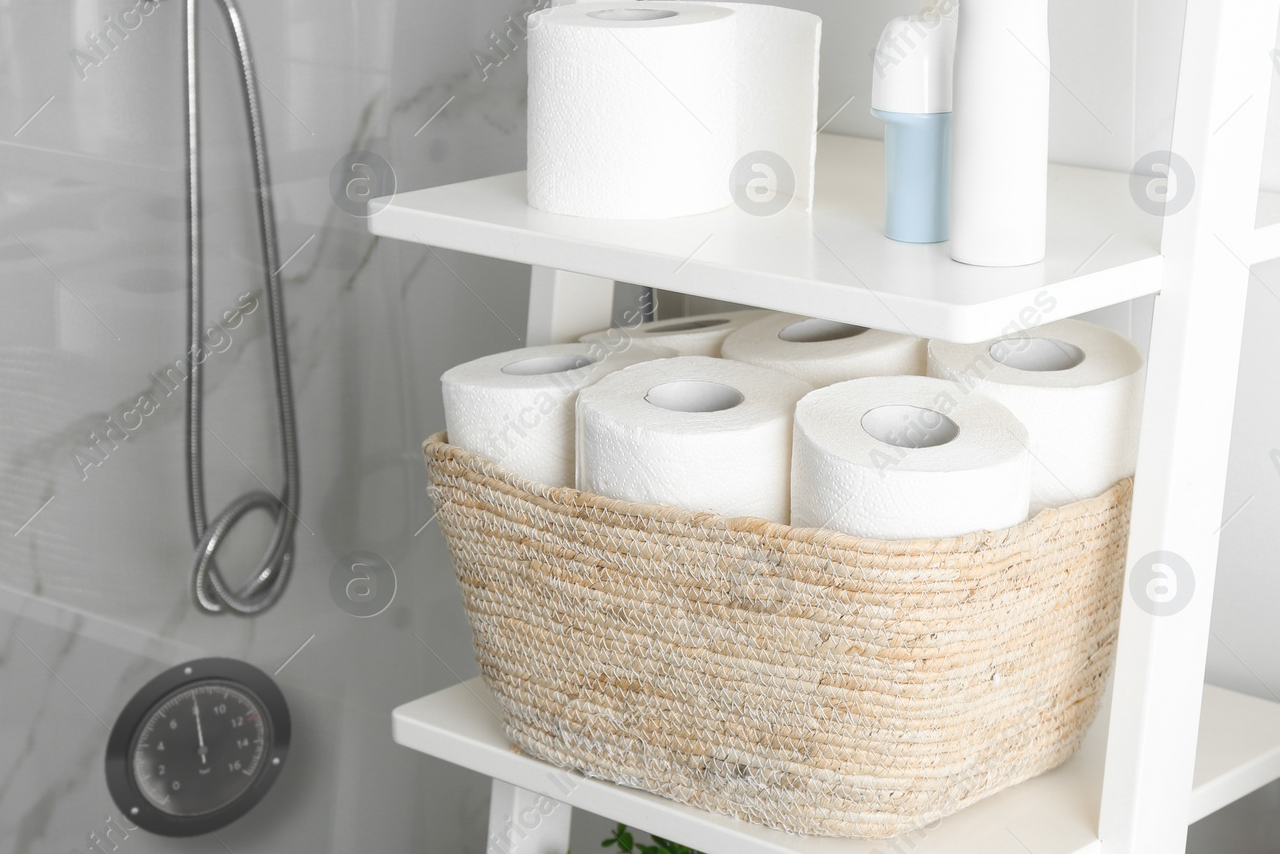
8 bar
